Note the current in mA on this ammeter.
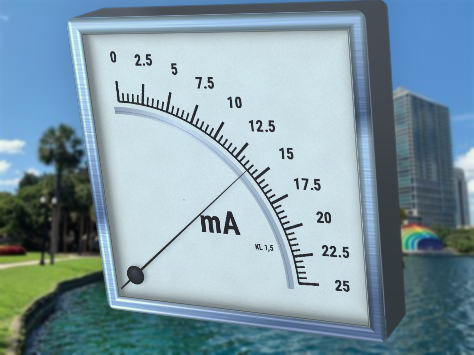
14 mA
